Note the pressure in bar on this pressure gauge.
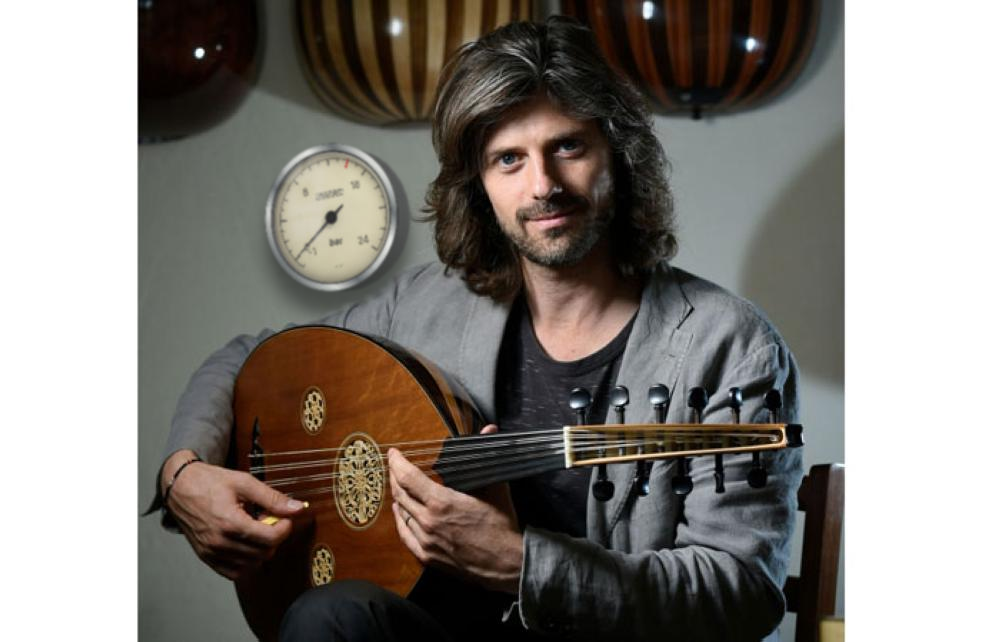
0 bar
